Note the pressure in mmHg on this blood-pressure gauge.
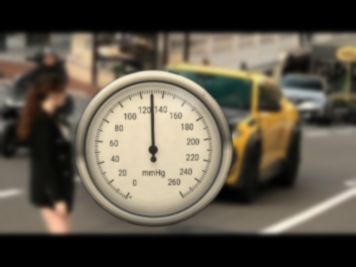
130 mmHg
